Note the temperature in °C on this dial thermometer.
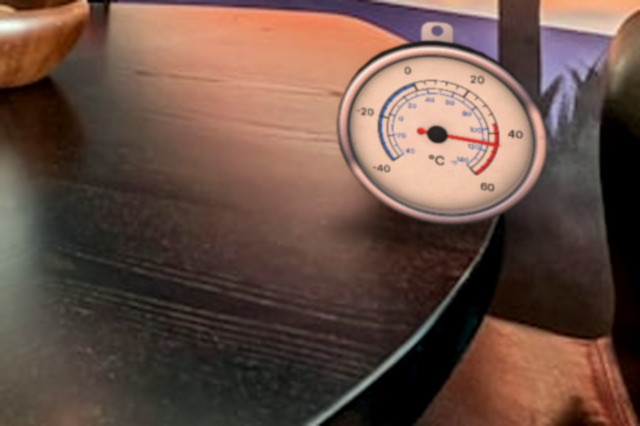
44 °C
